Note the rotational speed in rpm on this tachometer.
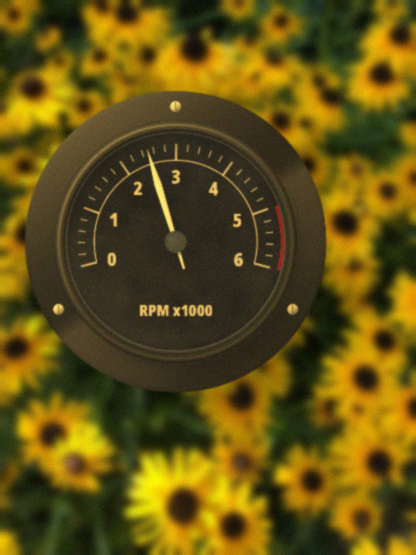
2500 rpm
